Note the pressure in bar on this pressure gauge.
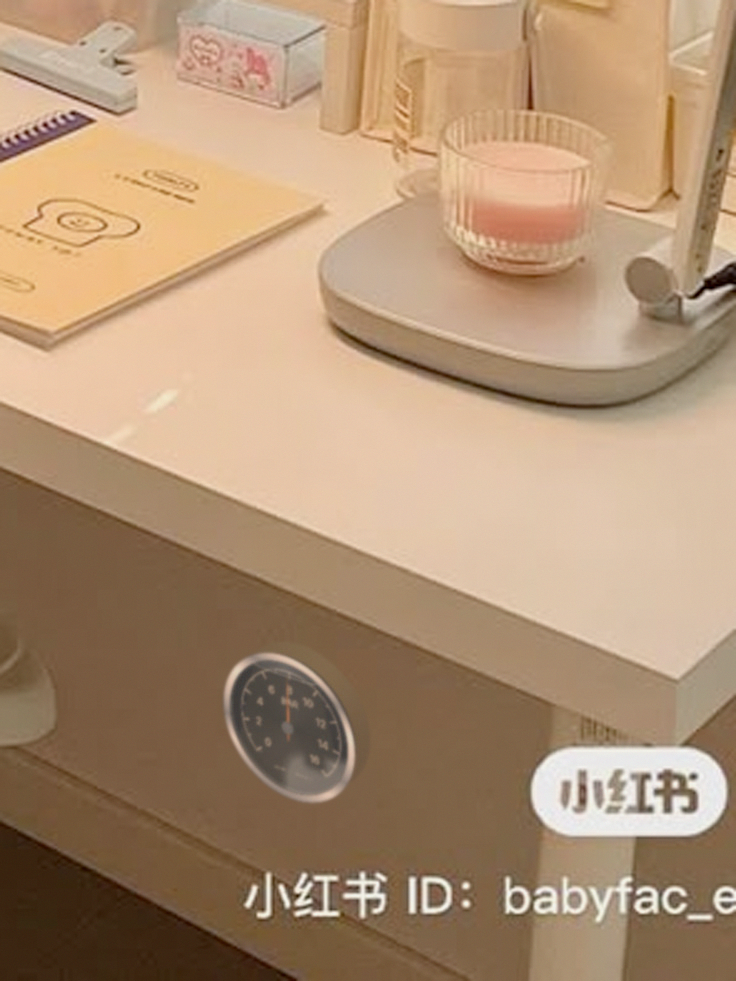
8 bar
